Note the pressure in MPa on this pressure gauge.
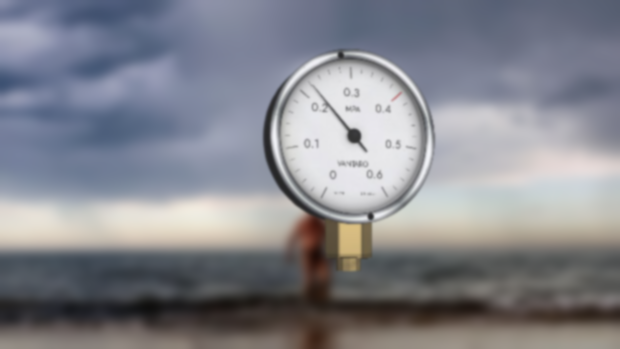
0.22 MPa
